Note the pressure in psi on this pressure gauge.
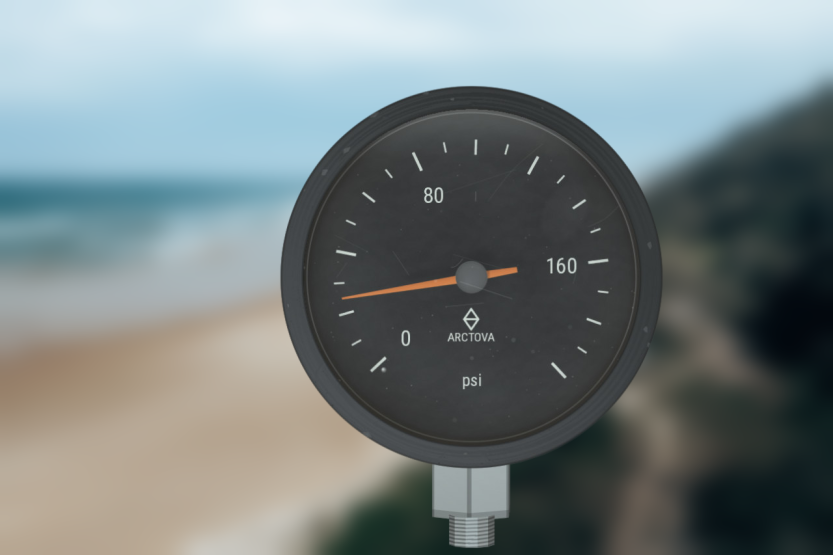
25 psi
